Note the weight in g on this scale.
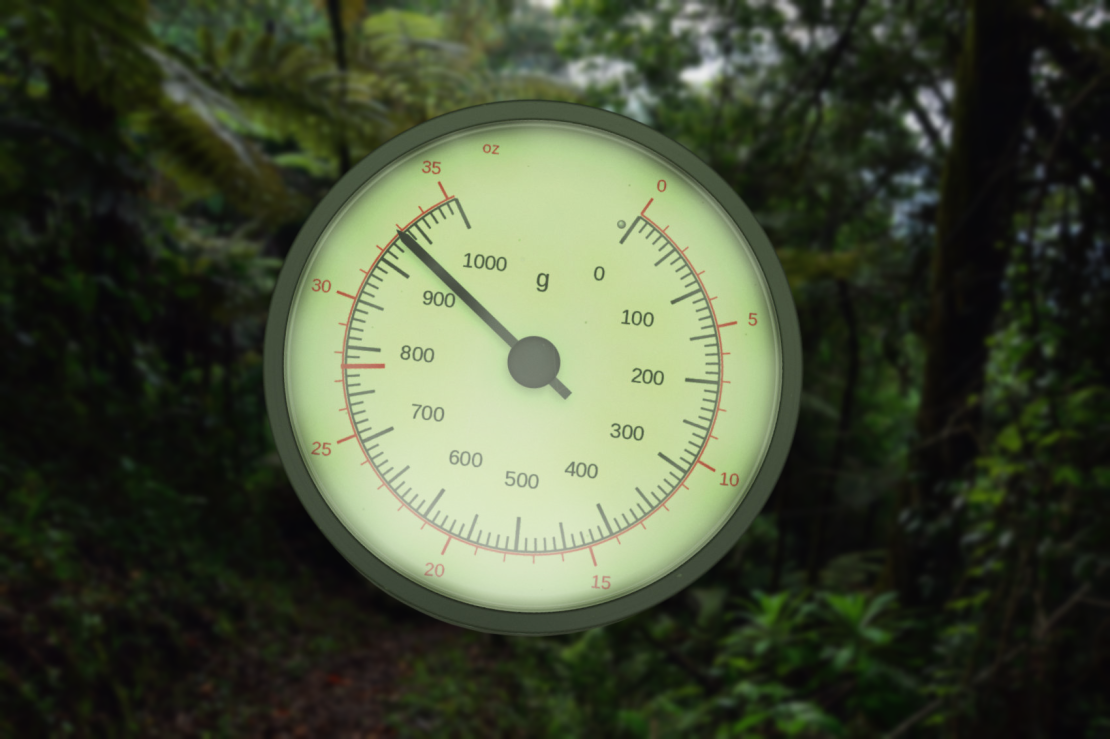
930 g
